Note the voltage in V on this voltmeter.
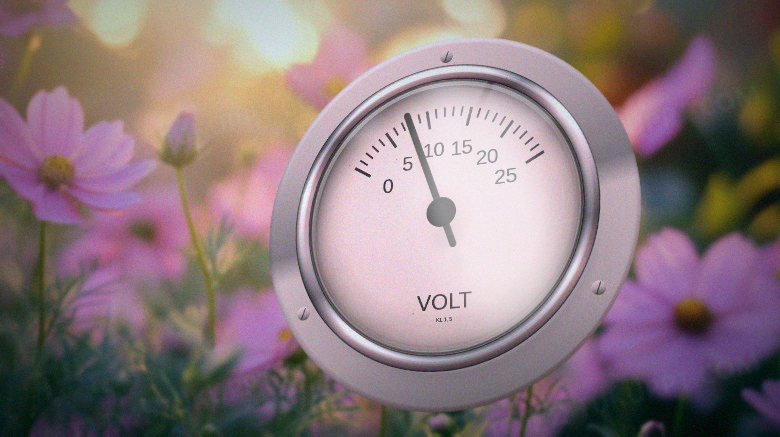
8 V
